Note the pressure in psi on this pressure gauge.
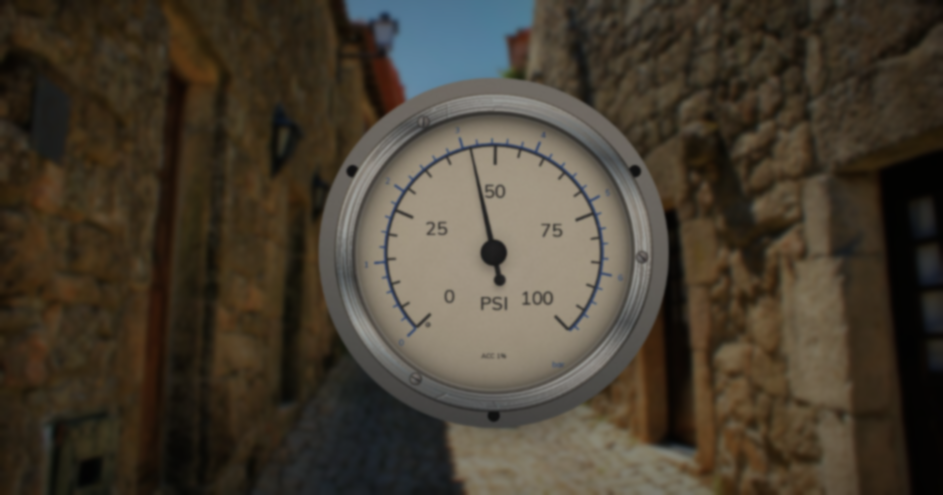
45 psi
